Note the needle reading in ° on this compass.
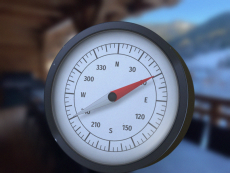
60 °
